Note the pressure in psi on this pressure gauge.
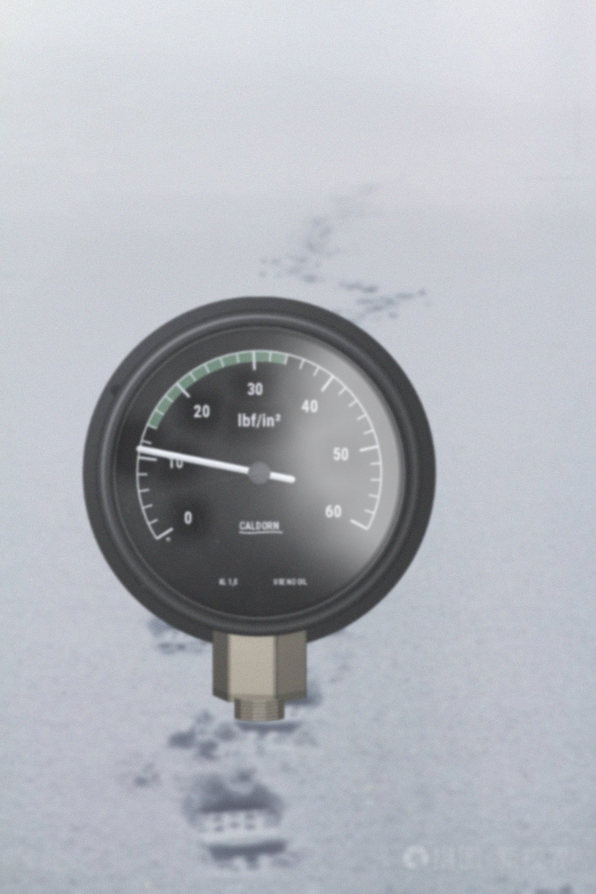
11 psi
